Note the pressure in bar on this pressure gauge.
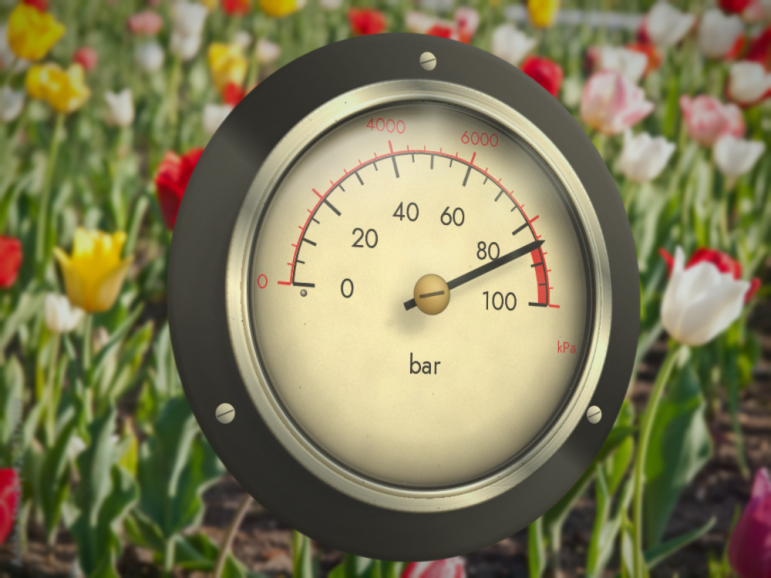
85 bar
